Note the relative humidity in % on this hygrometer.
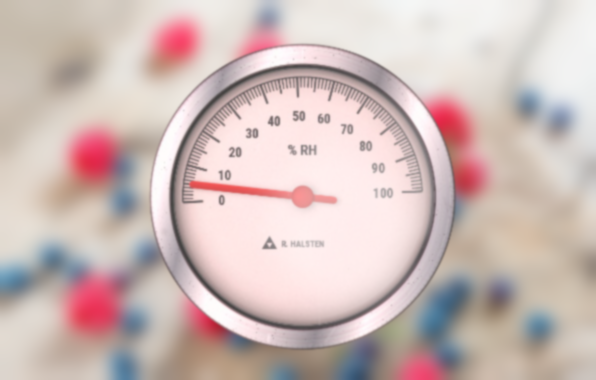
5 %
